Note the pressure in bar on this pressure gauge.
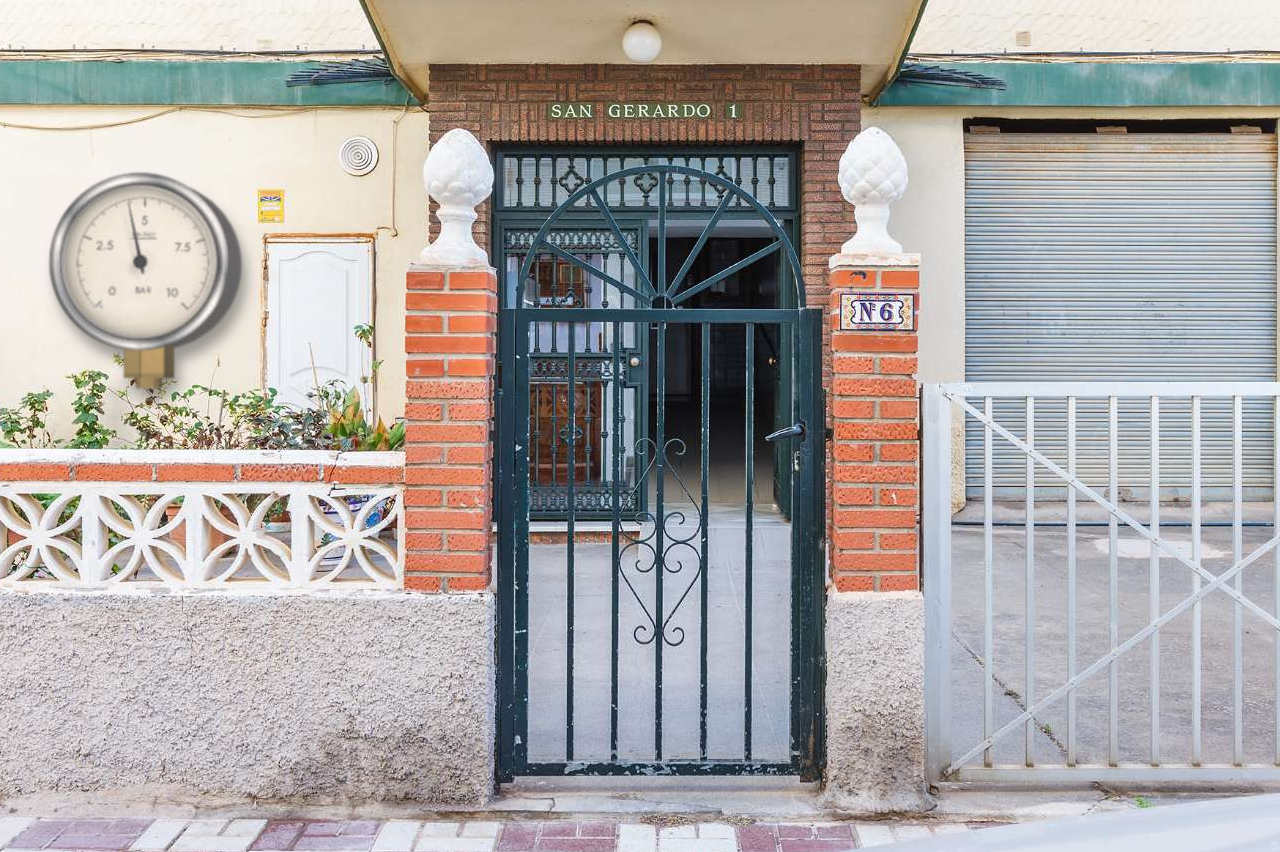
4.5 bar
